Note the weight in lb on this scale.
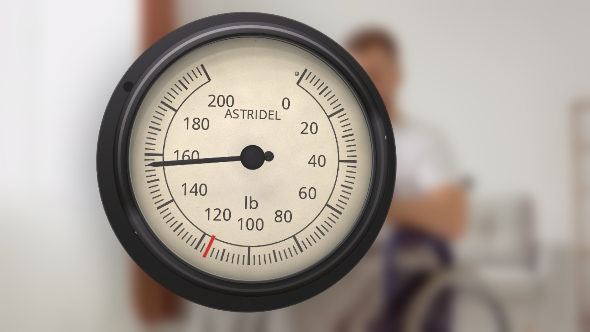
156 lb
